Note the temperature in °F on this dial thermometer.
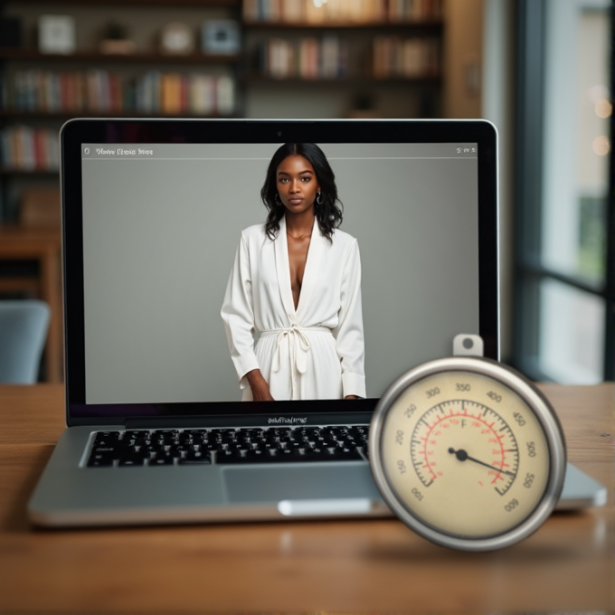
550 °F
